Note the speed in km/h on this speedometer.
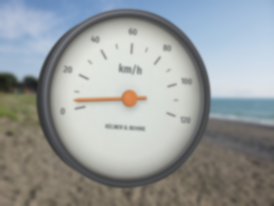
5 km/h
